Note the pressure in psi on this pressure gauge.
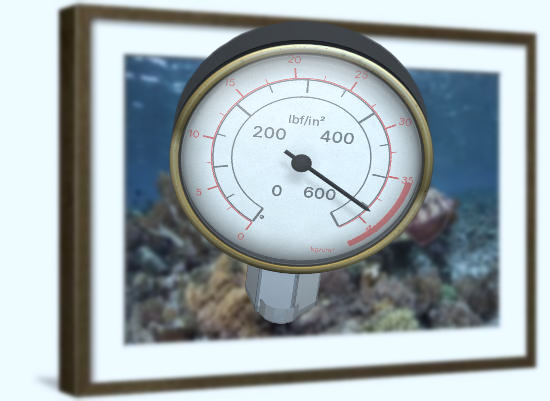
550 psi
